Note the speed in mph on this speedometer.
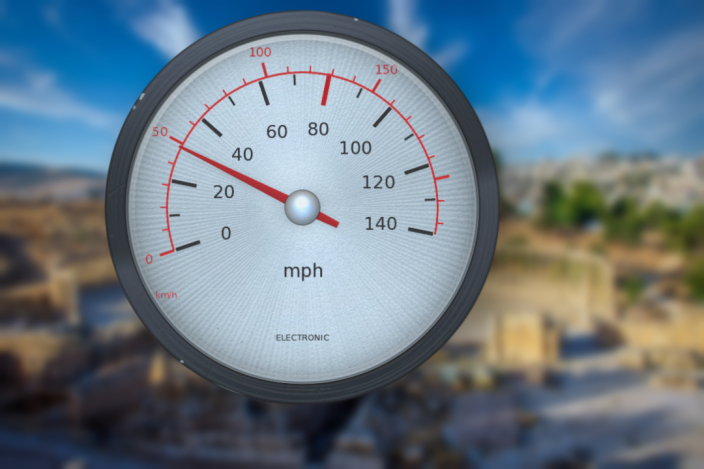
30 mph
